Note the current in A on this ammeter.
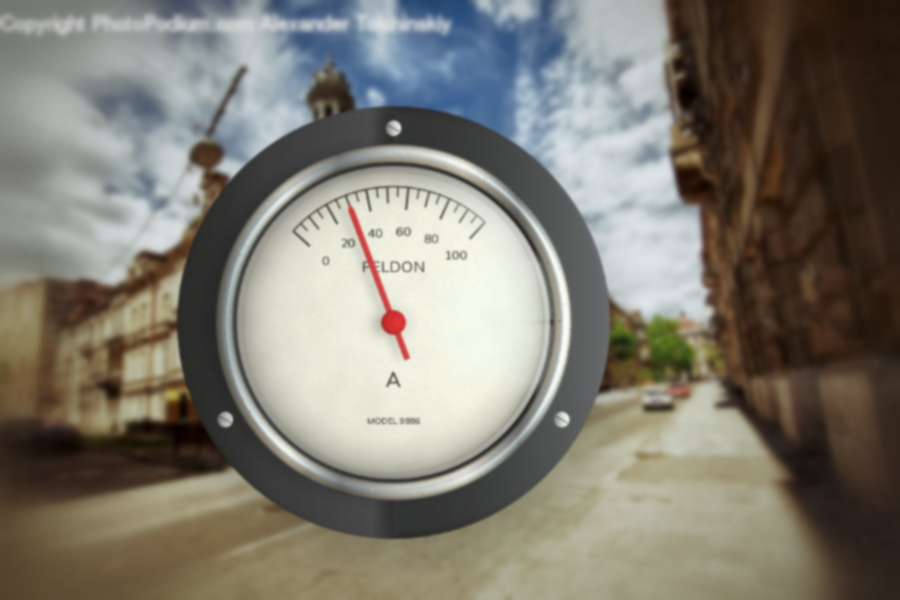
30 A
